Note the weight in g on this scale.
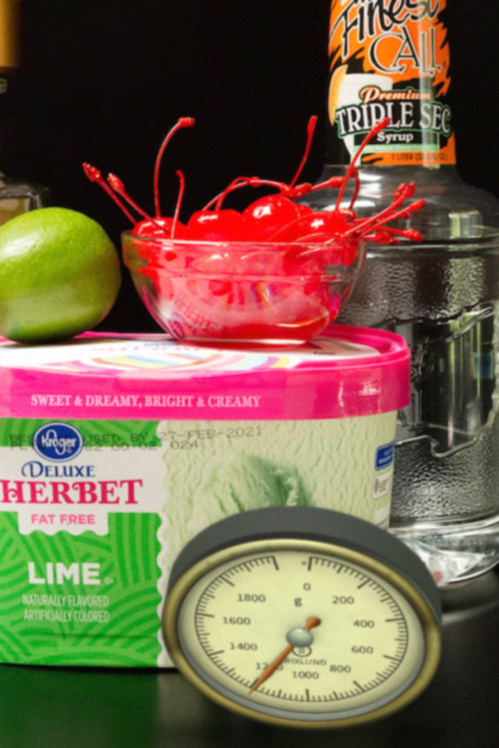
1200 g
